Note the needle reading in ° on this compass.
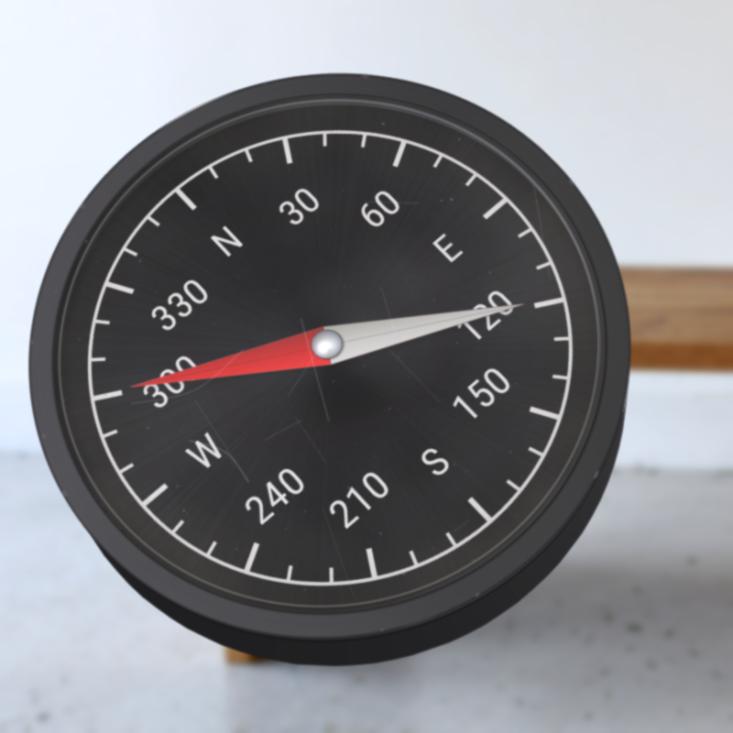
300 °
